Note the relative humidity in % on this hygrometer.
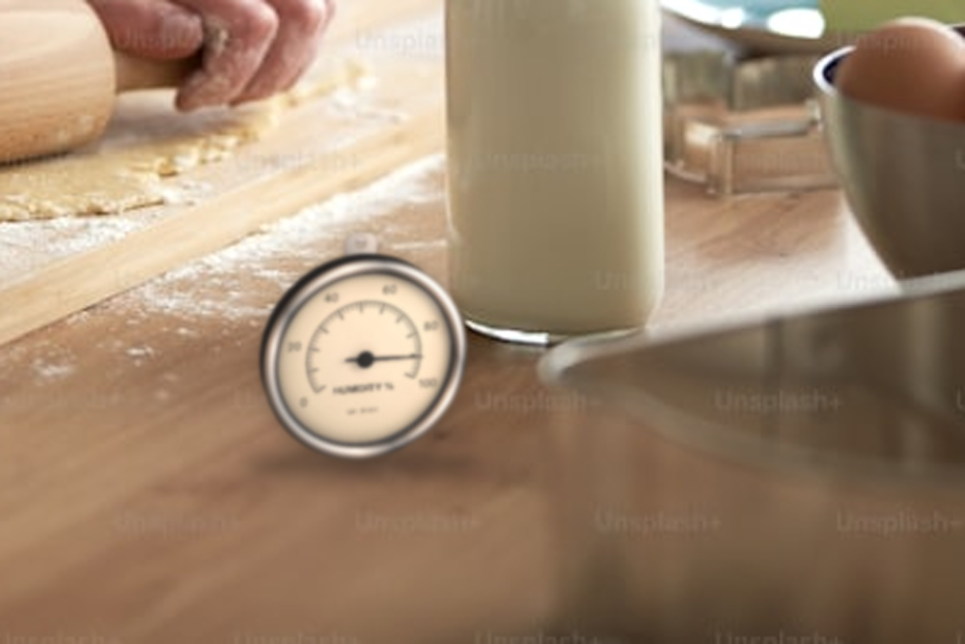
90 %
